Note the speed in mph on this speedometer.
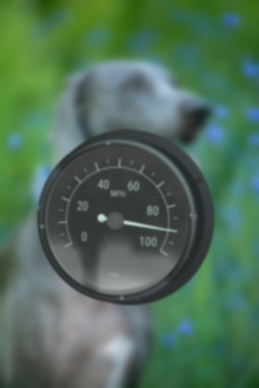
90 mph
